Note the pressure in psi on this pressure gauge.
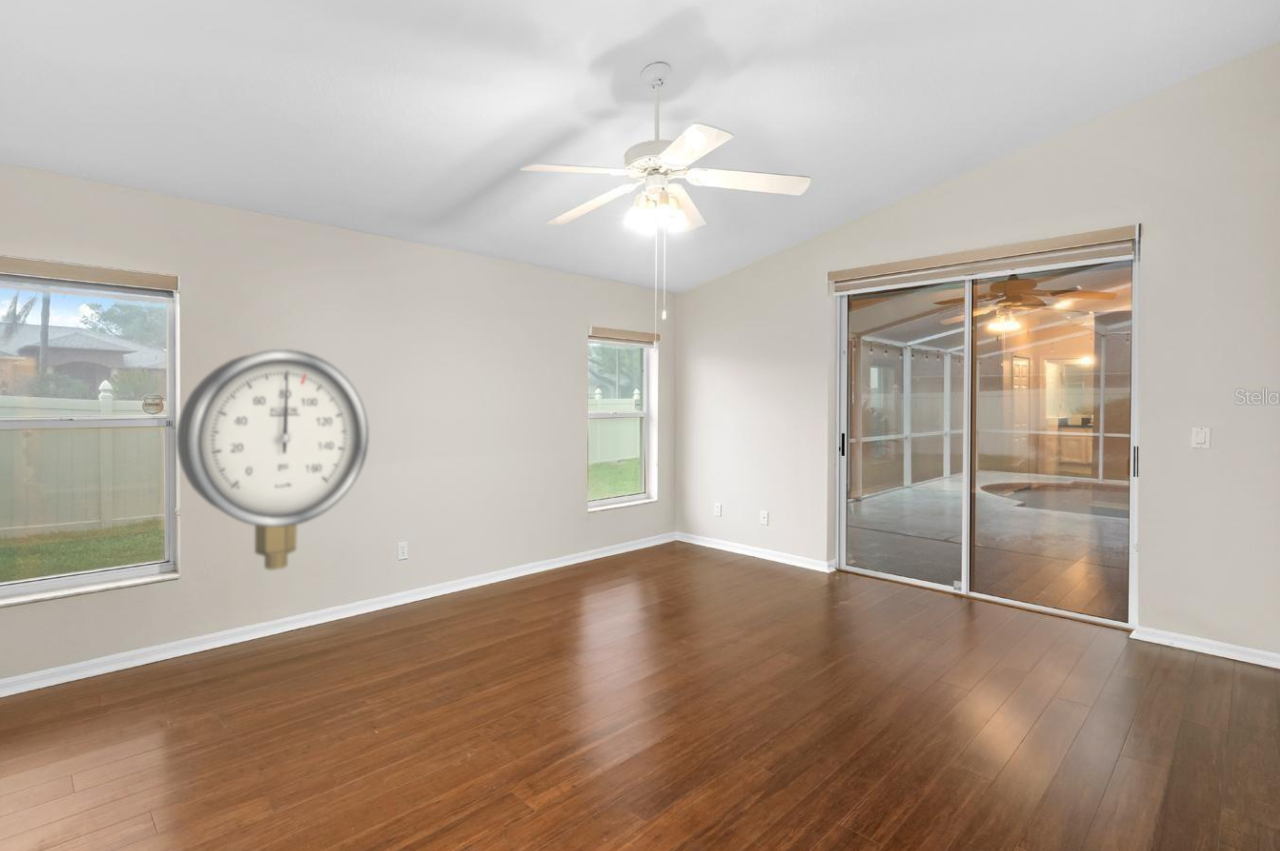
80 psi
